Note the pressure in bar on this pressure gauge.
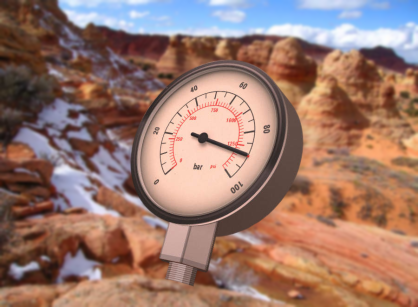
90 bar
